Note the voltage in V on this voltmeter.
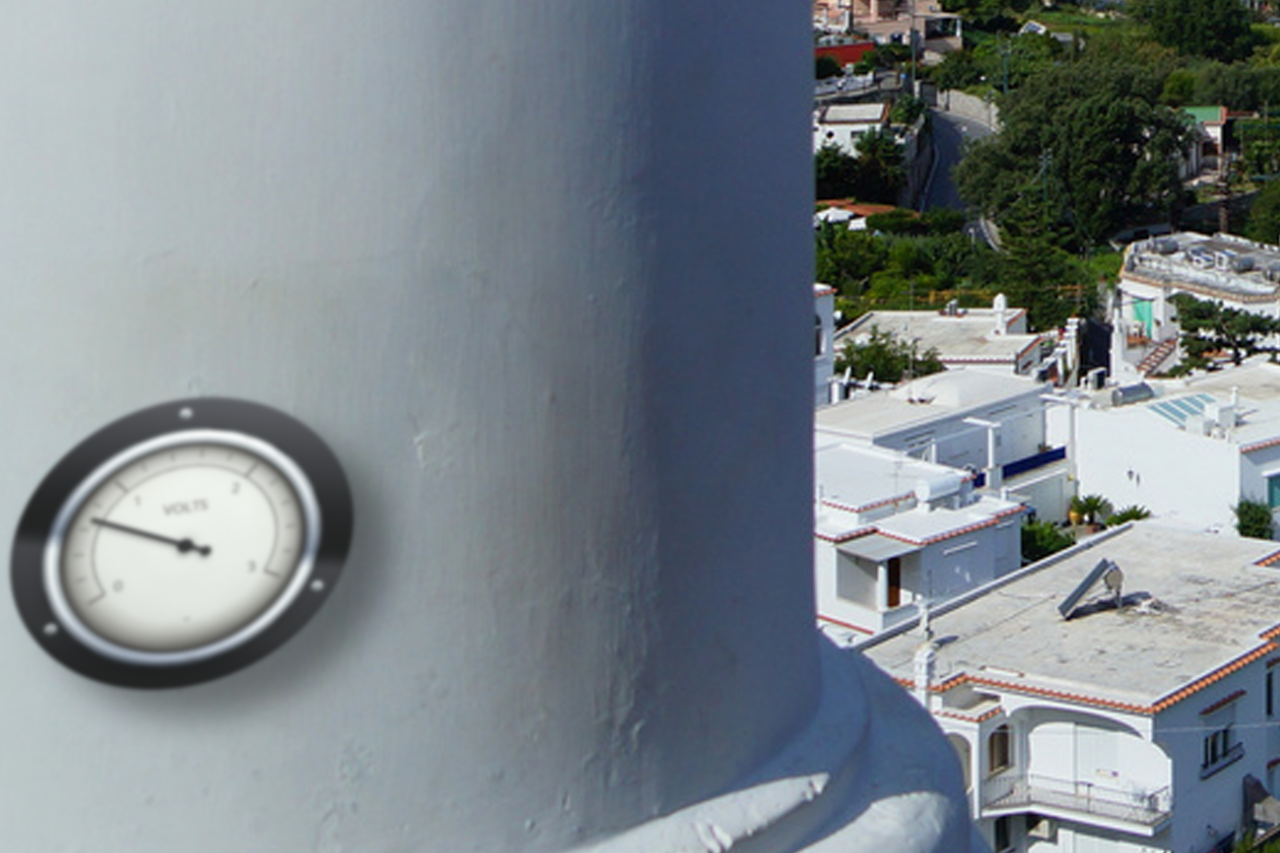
0.7 V
